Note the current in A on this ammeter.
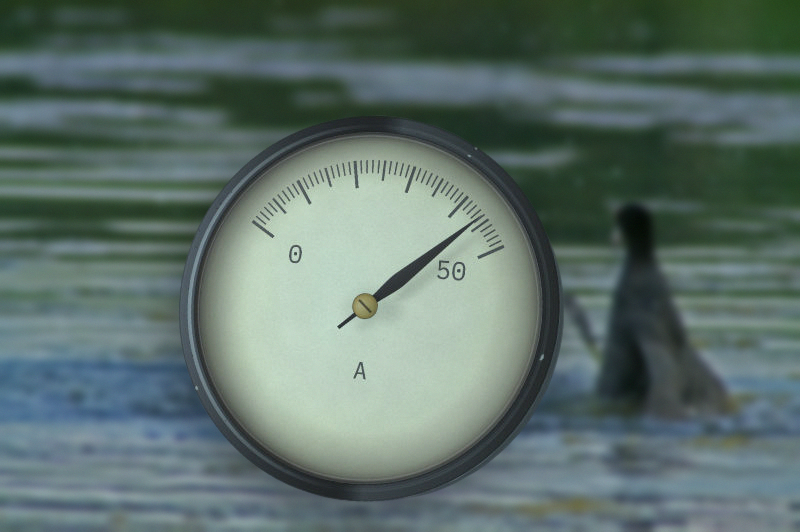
44 A
